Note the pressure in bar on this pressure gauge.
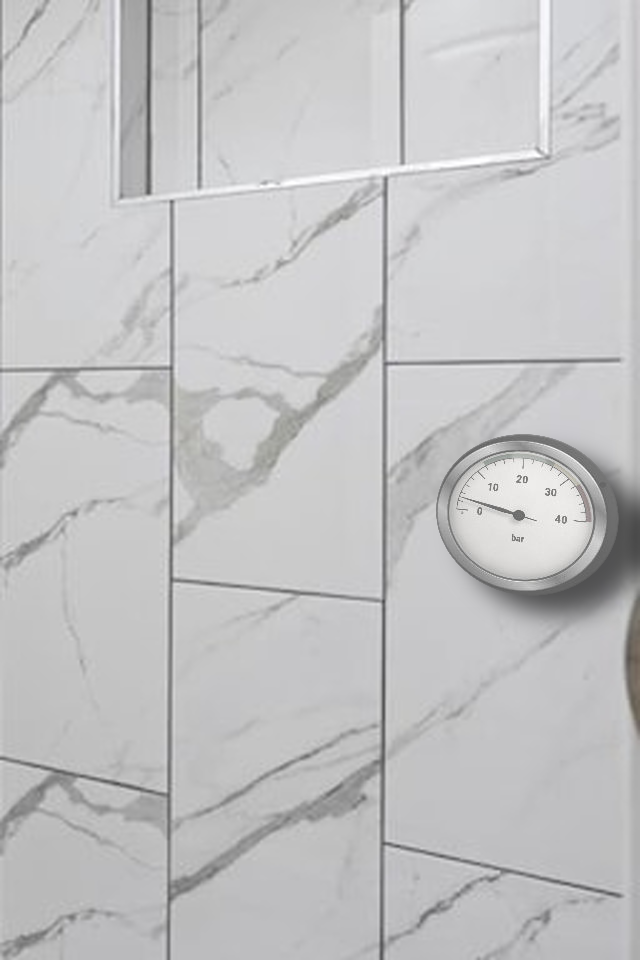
3 bar
